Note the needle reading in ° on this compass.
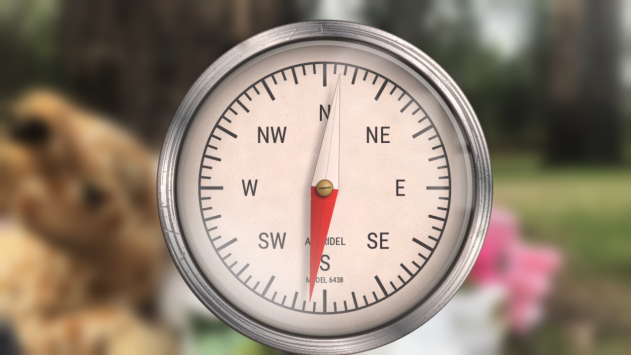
187.5 °
